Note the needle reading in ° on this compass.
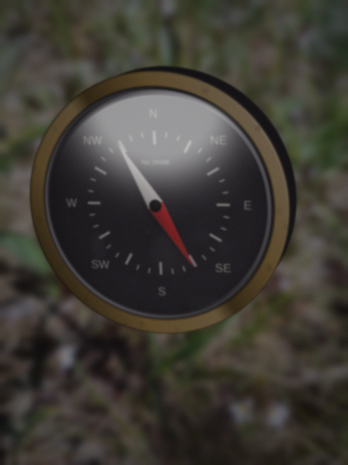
150 °
